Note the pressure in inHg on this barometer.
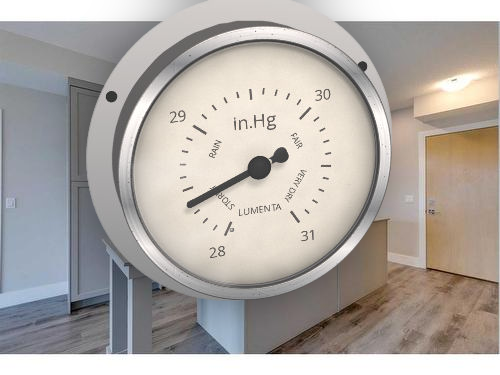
28.4 inHg
